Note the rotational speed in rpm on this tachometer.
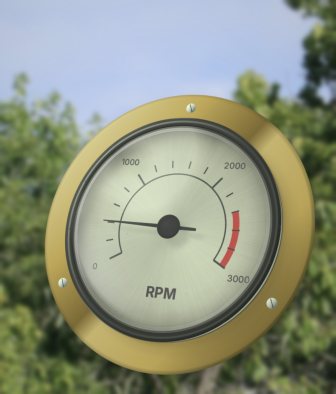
400 rpm
